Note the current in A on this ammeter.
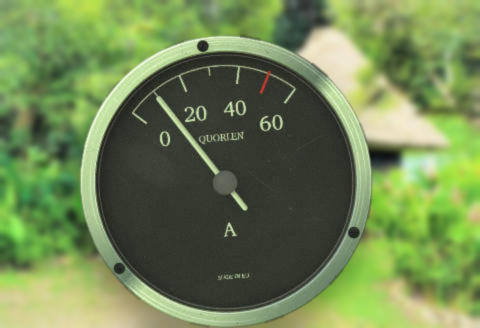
10 A
